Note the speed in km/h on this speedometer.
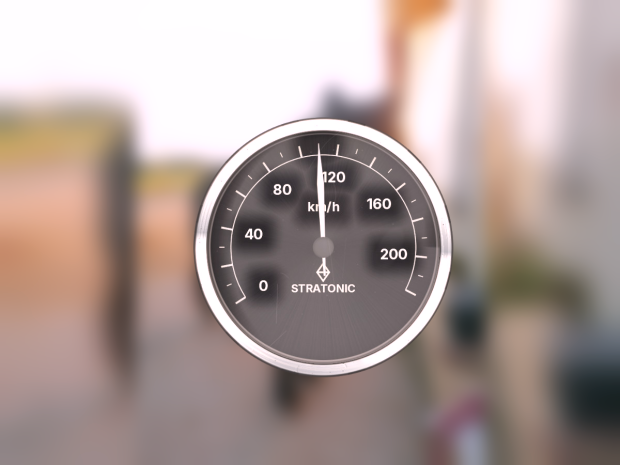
110 km/h
